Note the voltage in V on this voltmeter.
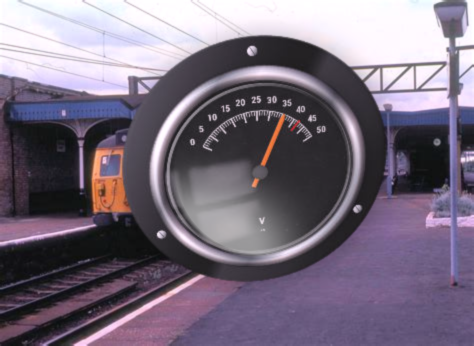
35 V
